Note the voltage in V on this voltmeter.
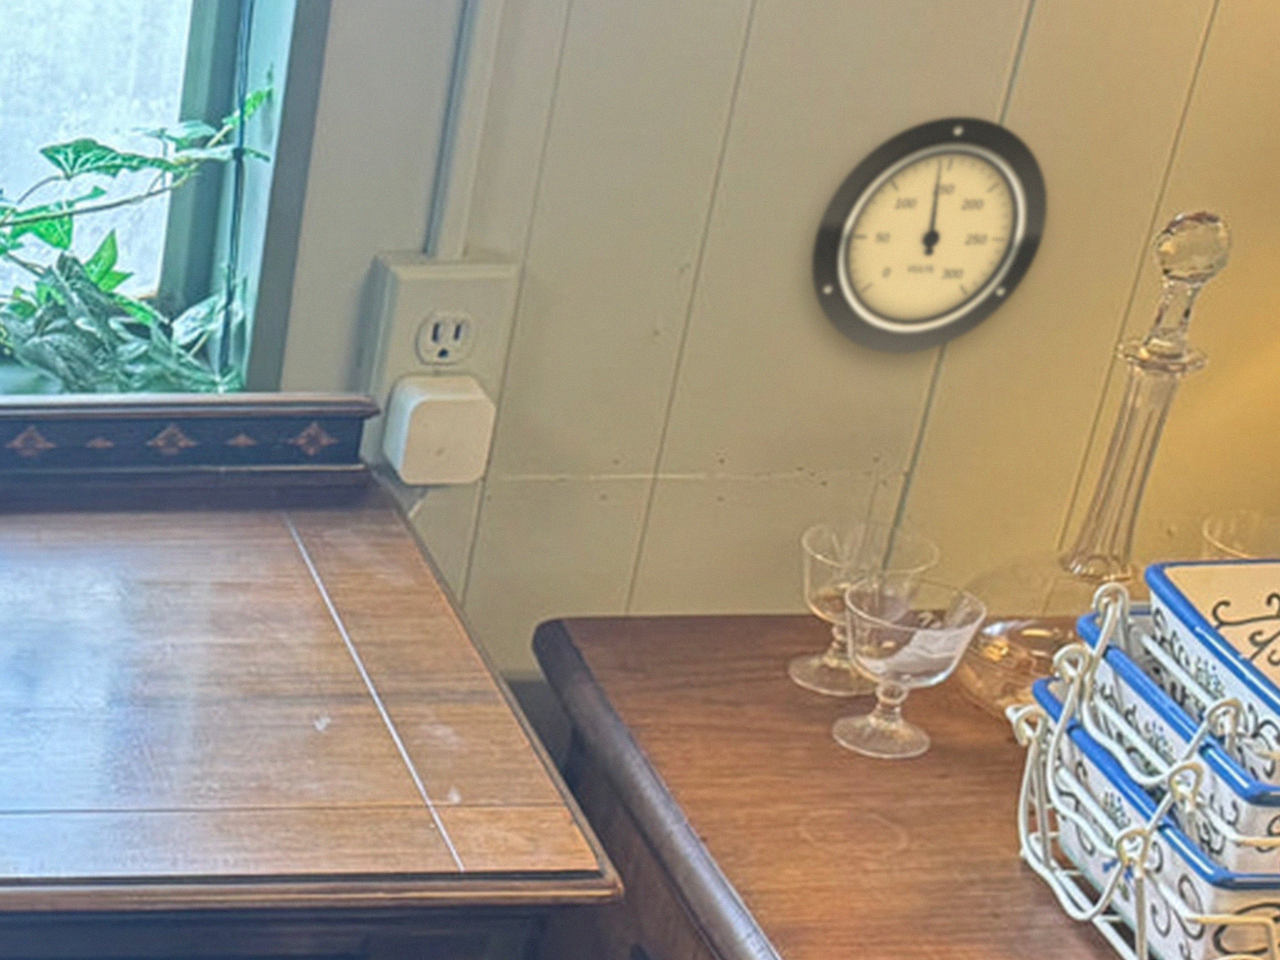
140 V
